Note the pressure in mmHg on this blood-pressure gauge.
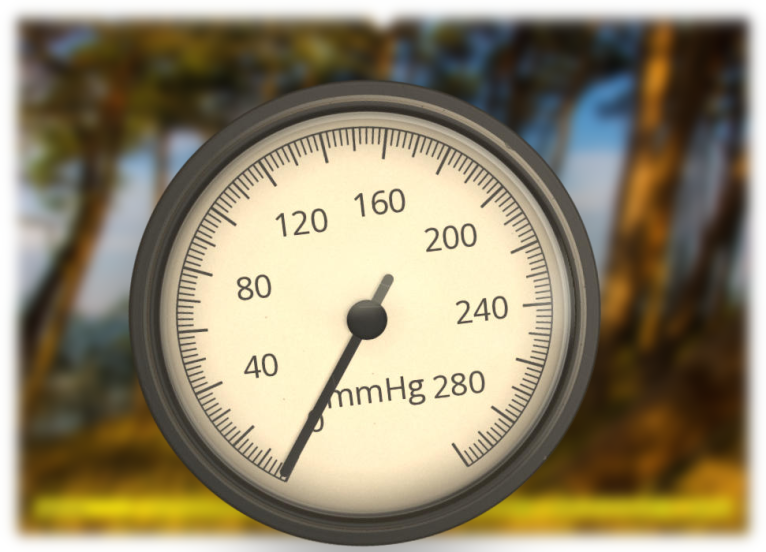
2 mmHg
